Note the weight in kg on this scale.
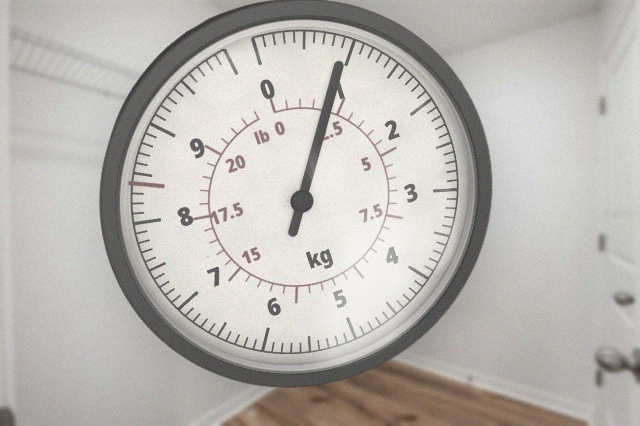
0.9 kg
